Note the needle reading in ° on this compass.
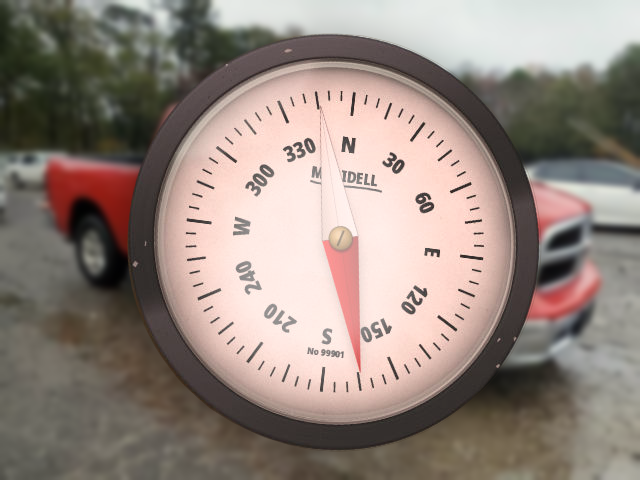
165 °
